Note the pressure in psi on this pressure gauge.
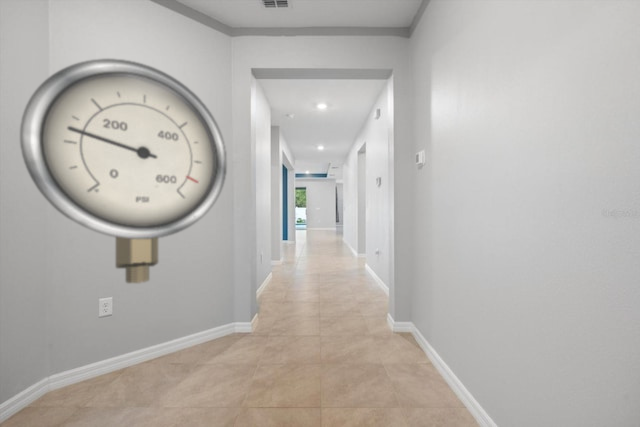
125 psi
